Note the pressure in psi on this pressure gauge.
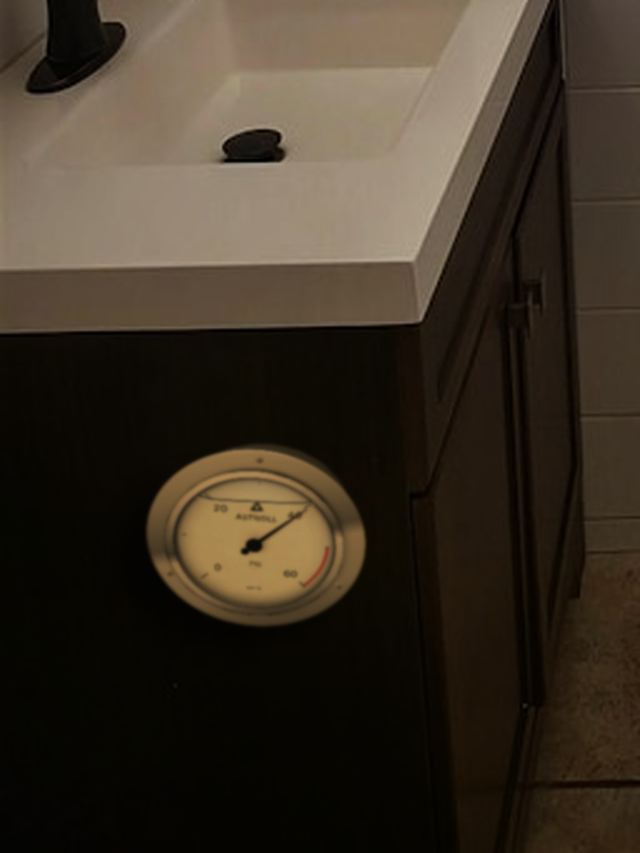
40 psi
